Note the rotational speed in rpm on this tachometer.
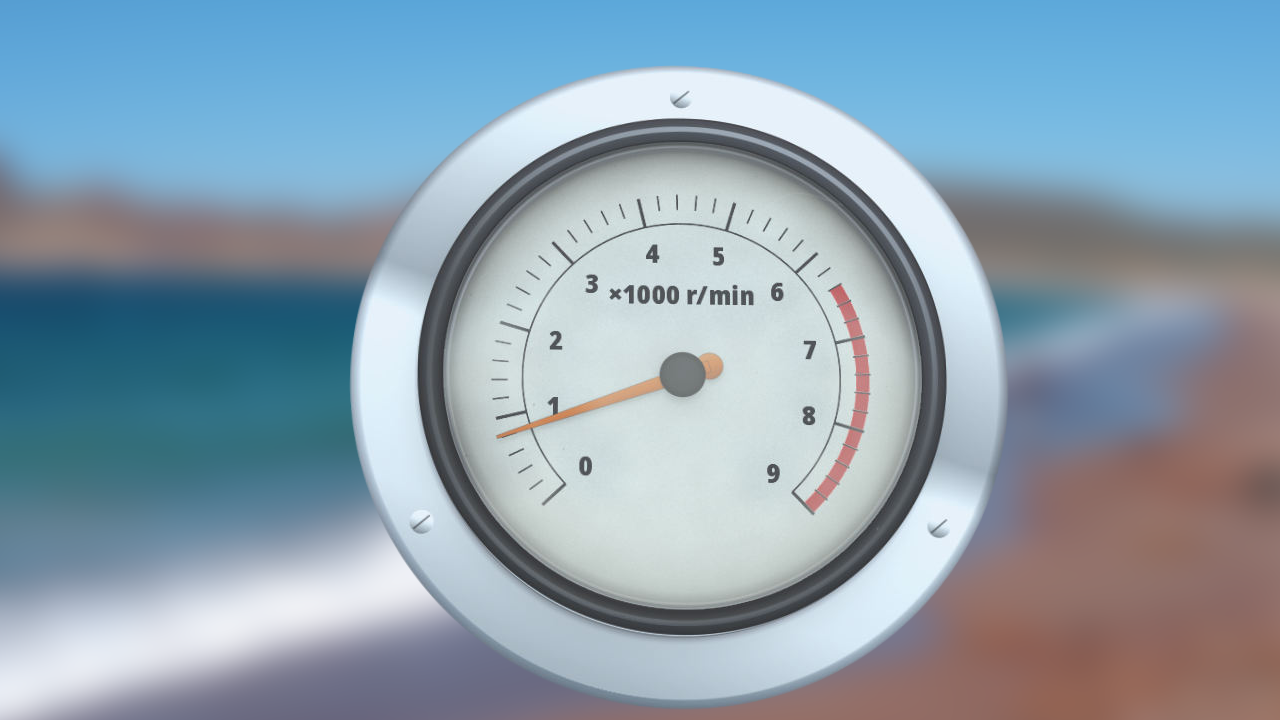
800 rpm
